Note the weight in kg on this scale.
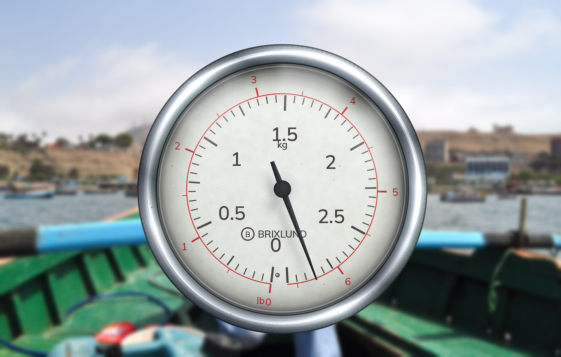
2.85 kg
